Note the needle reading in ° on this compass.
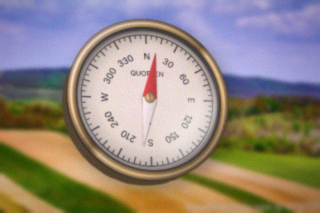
10 °
